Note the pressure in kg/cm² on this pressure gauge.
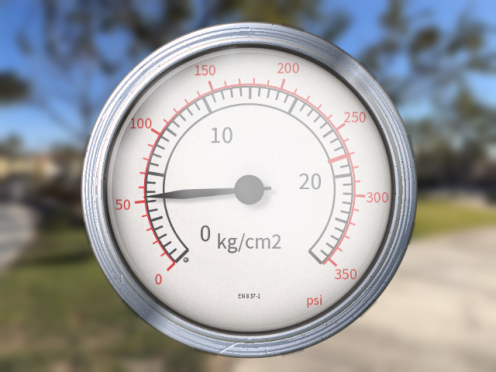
3.75 kg/cm²
